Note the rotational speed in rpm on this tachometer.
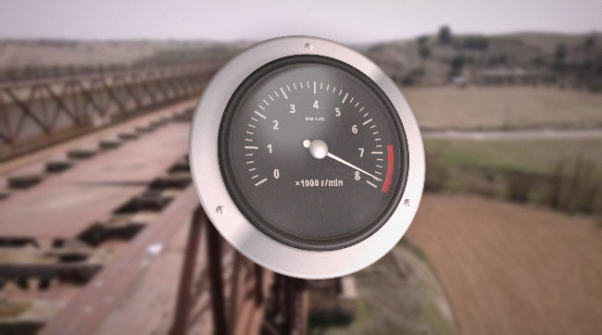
7800 rpm
